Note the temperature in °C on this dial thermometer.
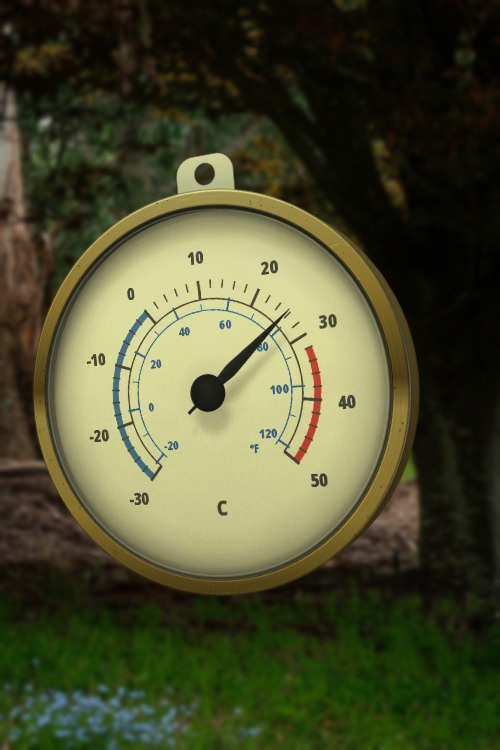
26 °C
